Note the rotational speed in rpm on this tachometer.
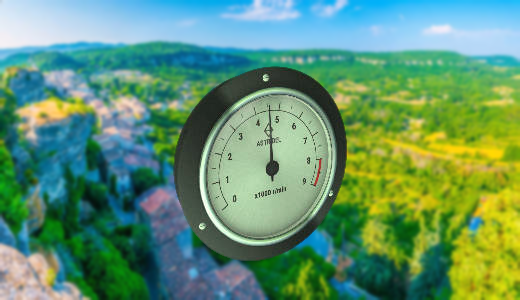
4500 rpm
